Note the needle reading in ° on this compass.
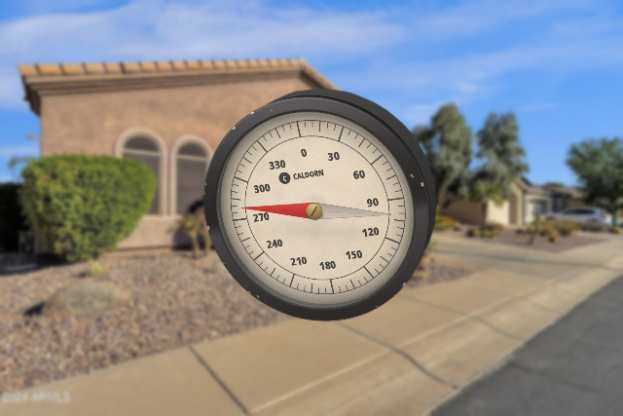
280 °
